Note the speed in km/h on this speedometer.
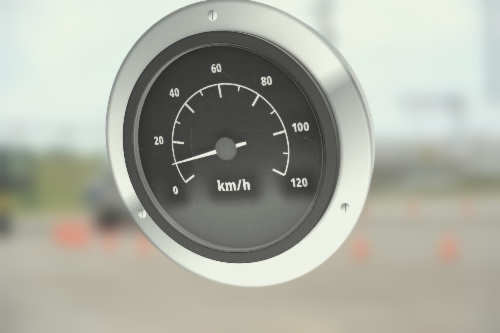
10 km/h
